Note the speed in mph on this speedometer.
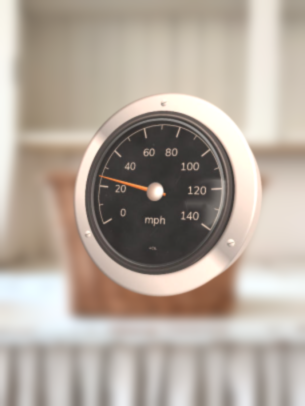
25 mph
